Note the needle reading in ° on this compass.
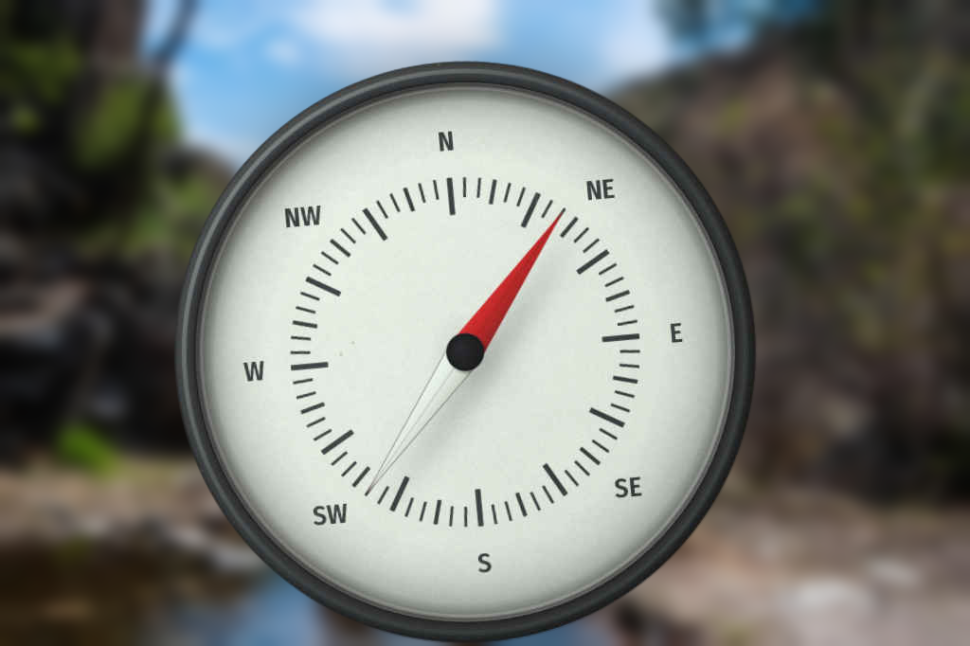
40 °
